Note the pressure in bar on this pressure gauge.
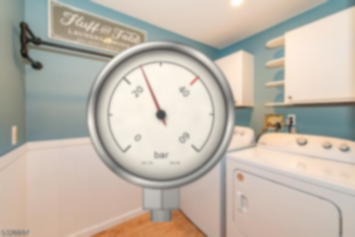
25 bar
